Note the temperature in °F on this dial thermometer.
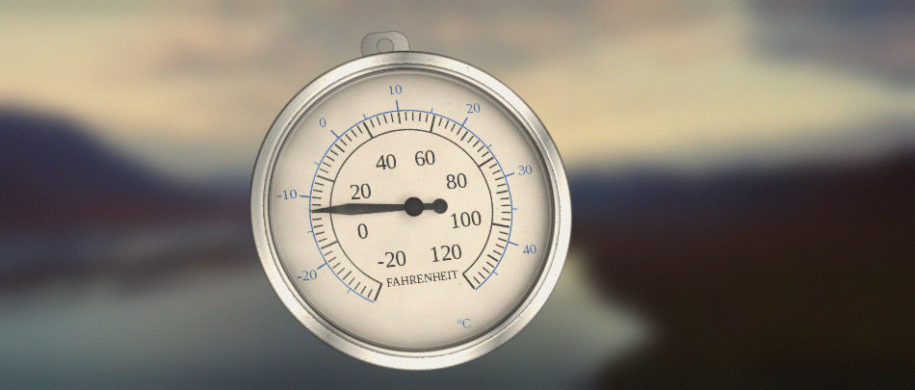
10 °F
